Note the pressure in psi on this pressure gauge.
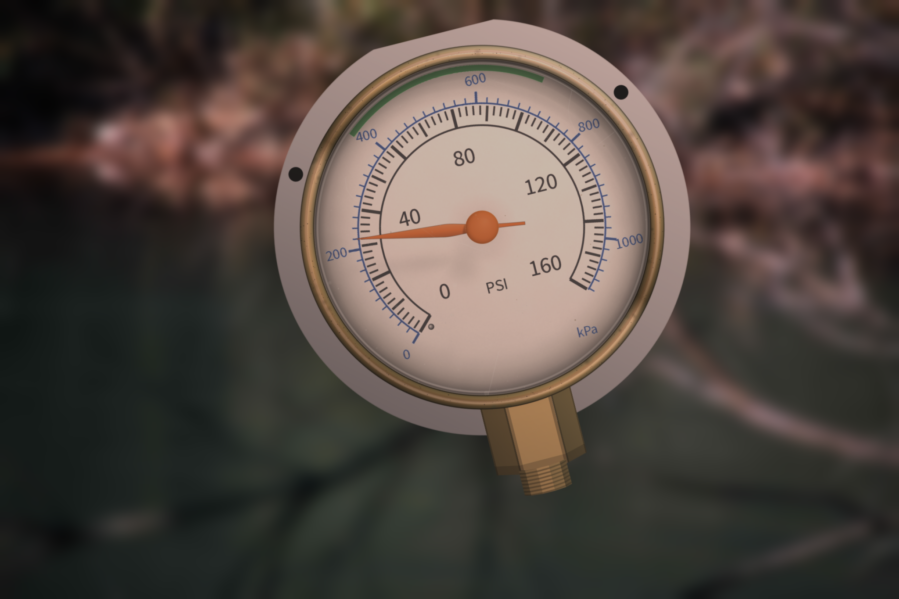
32 psi
